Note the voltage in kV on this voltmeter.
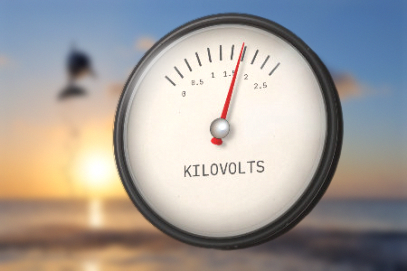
1.75 kV
